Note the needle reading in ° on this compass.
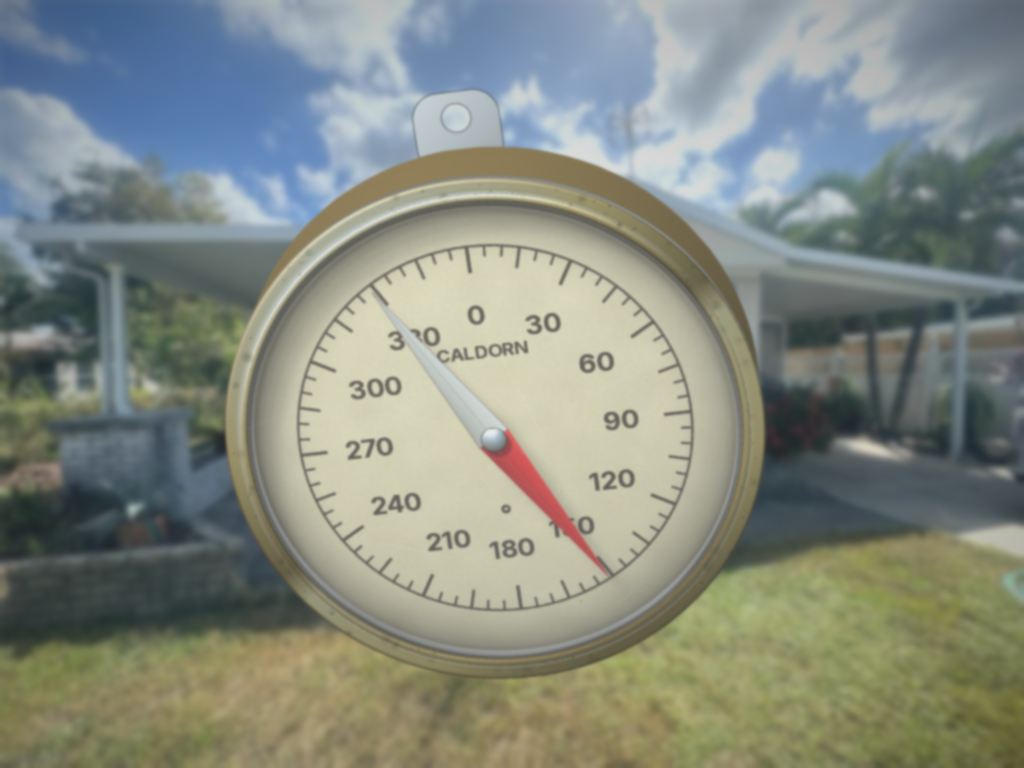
150 °
